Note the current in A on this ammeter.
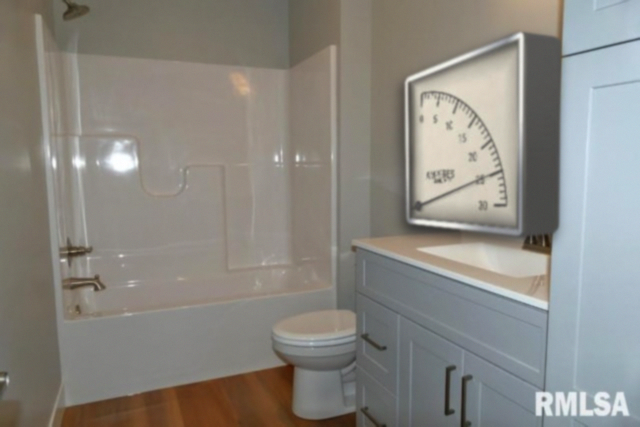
25 A
